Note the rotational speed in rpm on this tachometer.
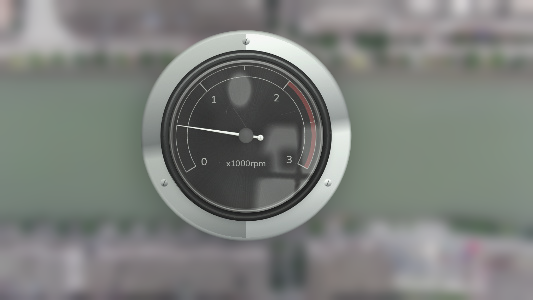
500 rpm
